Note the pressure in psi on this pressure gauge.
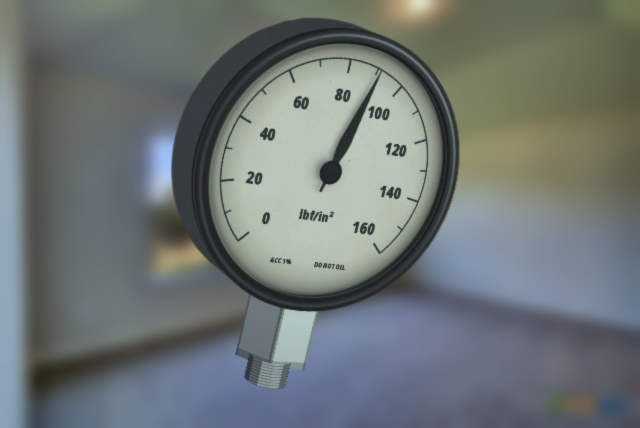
90 psi
